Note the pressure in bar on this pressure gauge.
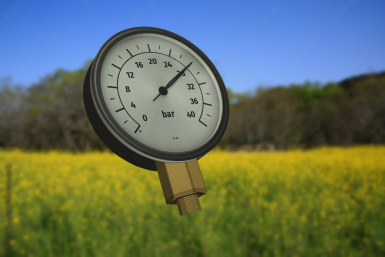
28 bar
